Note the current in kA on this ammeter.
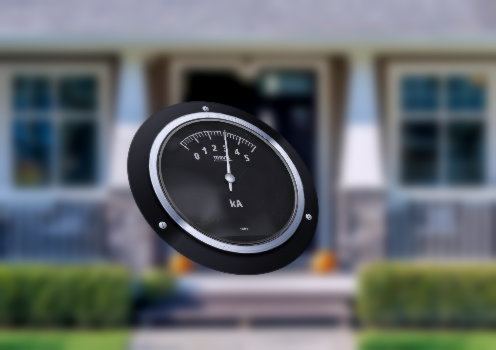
3 kA
